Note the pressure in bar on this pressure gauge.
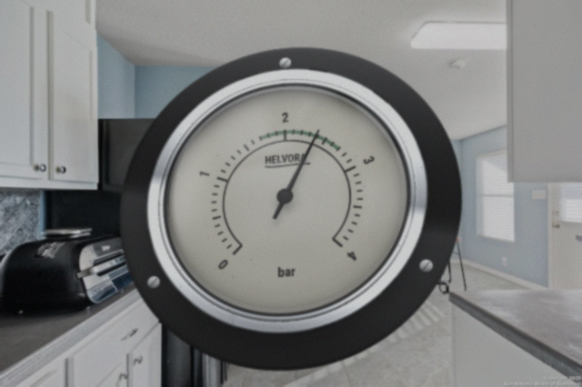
2.4 bar
